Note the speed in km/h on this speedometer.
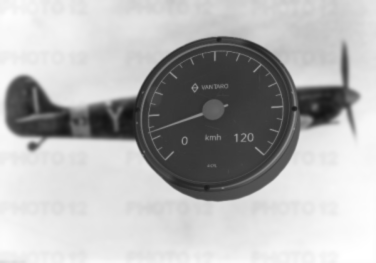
12.5 km/h
